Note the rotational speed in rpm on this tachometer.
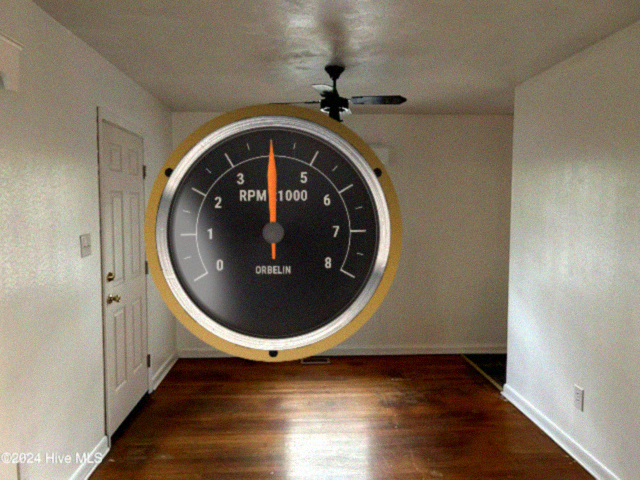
4000 rpm
